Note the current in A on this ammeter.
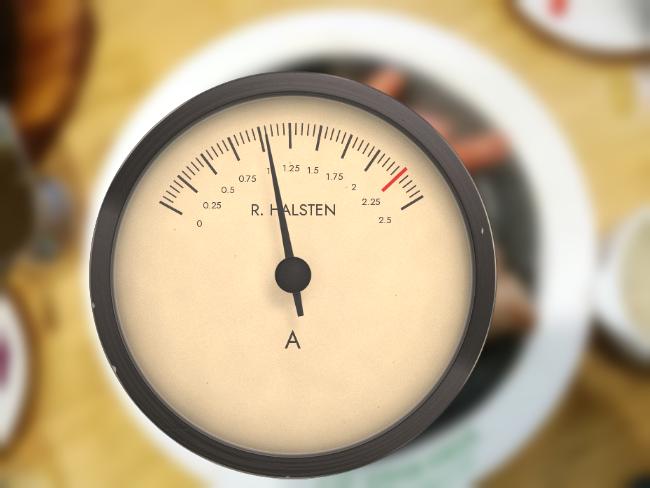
1.05 A
